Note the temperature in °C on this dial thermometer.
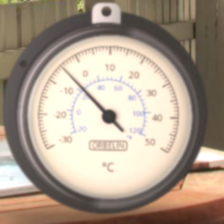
-5 °C
